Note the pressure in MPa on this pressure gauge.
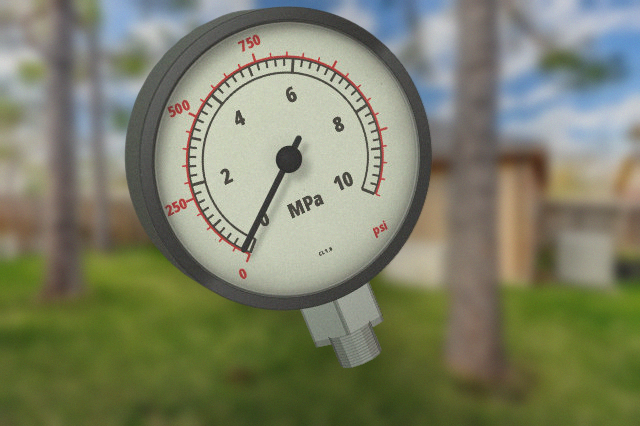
0.2 MPa
